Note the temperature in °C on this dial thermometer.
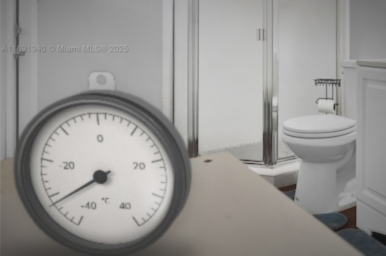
-32 °C
